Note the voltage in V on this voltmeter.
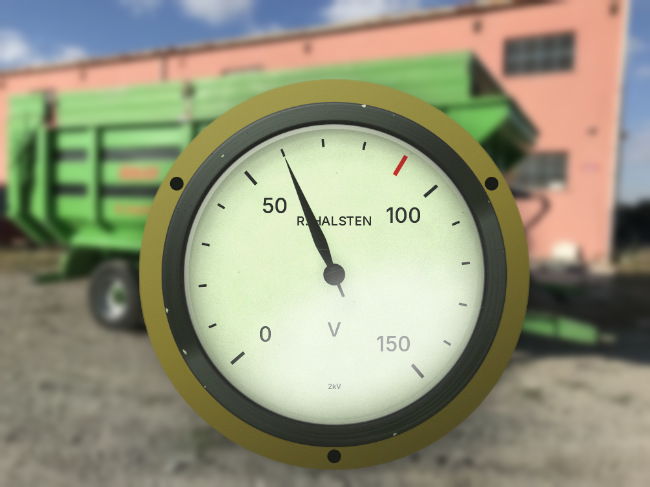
60 V
